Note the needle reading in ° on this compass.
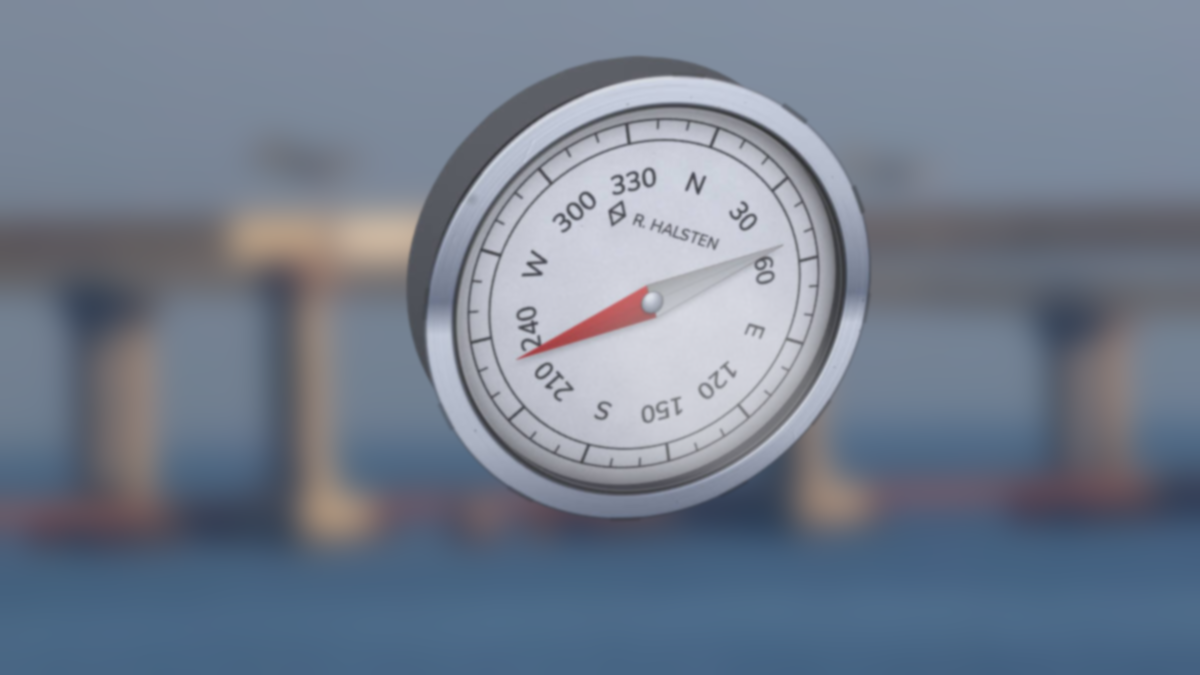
230 °
